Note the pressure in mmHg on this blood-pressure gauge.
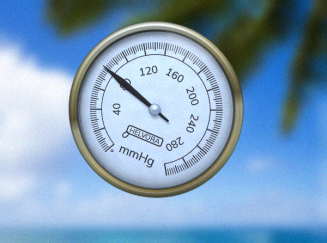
80 mmHg
